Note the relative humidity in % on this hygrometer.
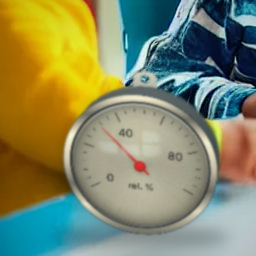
32 %
